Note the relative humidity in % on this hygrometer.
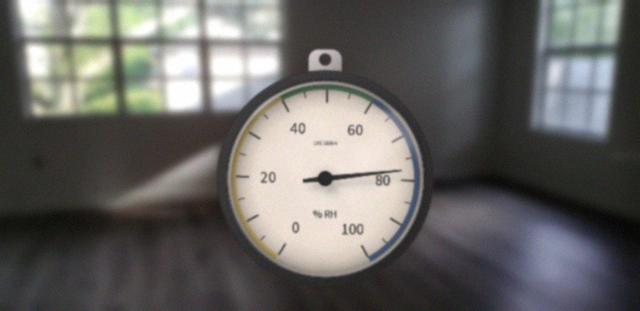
77.5 %
